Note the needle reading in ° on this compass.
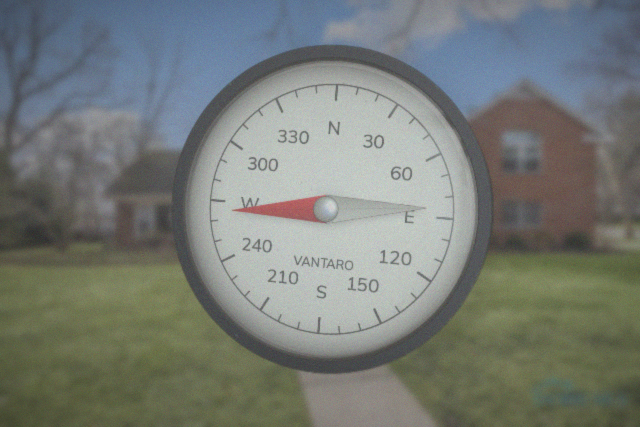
265 °
